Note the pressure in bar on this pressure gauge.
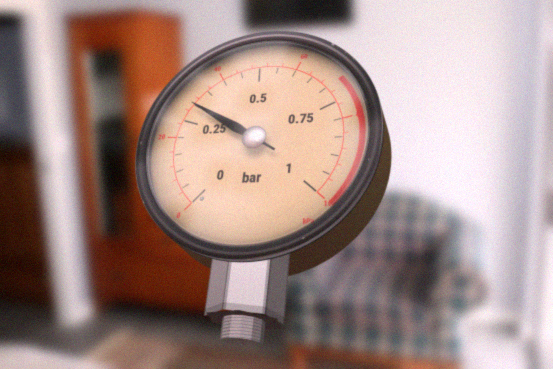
0.3 bar
